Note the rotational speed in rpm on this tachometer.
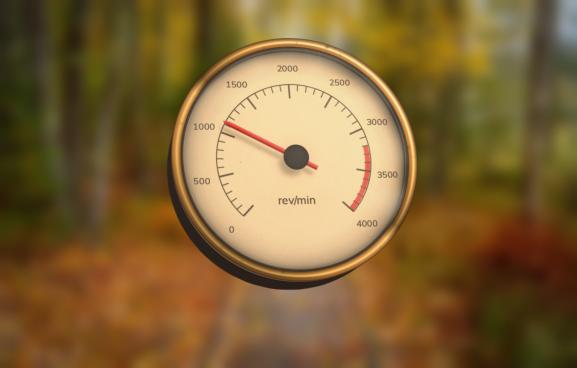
1100 rpm
